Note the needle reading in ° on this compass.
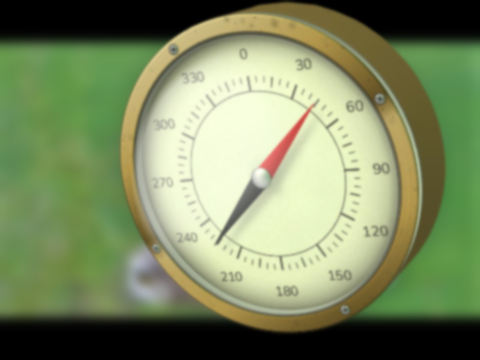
45 °
